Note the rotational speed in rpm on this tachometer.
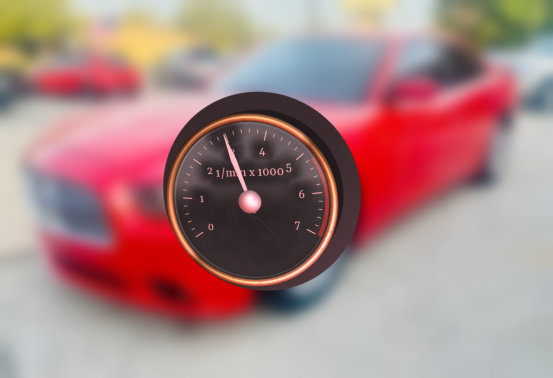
3000 rpm
